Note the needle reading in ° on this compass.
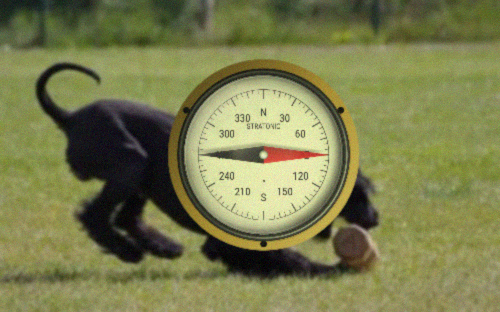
90 °
